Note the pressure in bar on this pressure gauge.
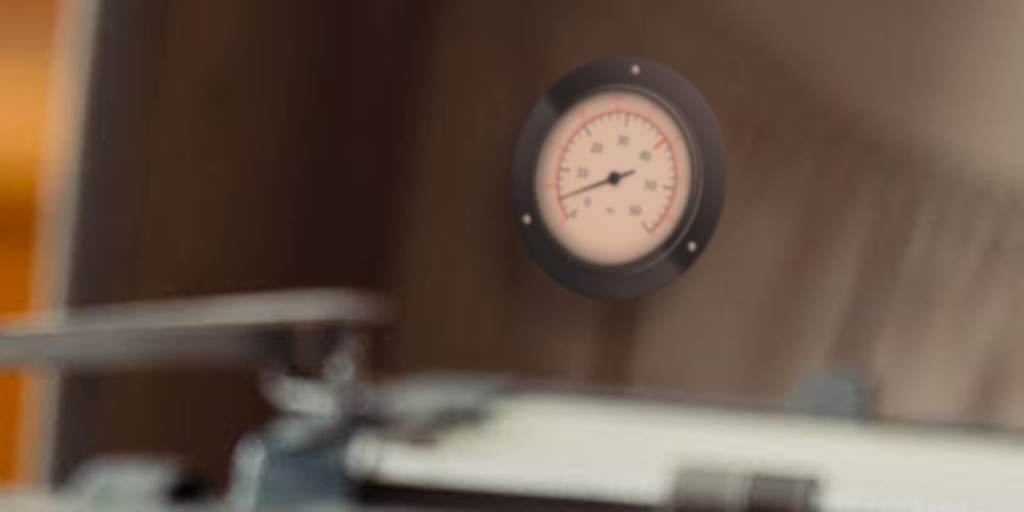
4 bar
